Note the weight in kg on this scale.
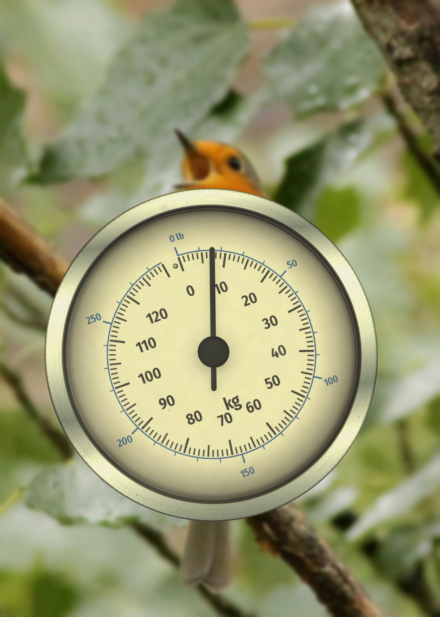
7 kg
